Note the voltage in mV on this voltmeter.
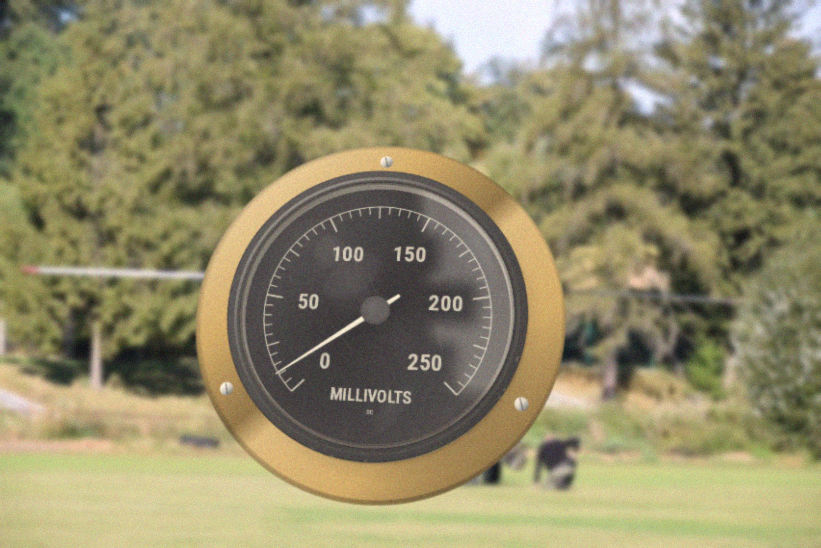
10 mV
